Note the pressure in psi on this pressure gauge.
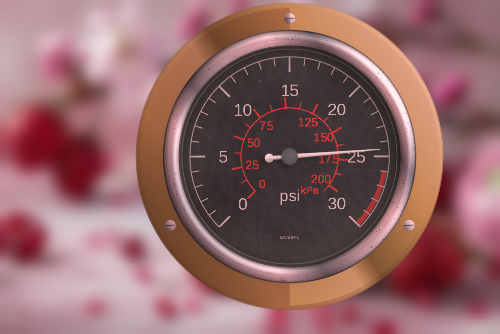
24.5 psi
